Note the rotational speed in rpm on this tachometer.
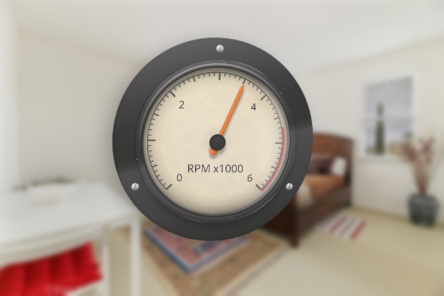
3500 rpm
